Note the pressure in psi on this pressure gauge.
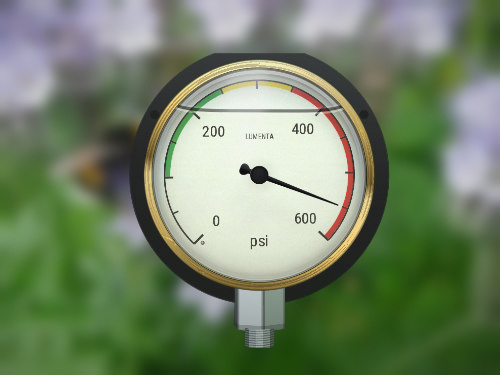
550 psi
